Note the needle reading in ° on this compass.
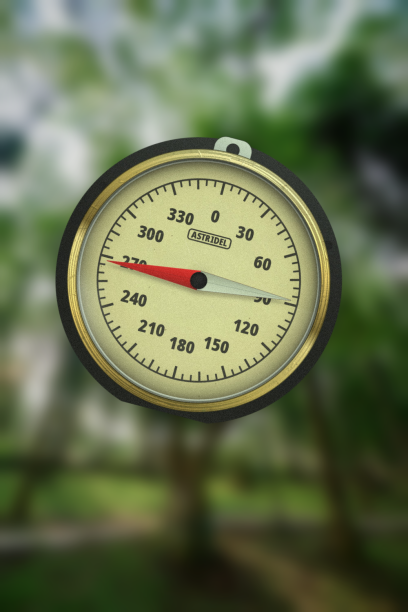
267.5 °
